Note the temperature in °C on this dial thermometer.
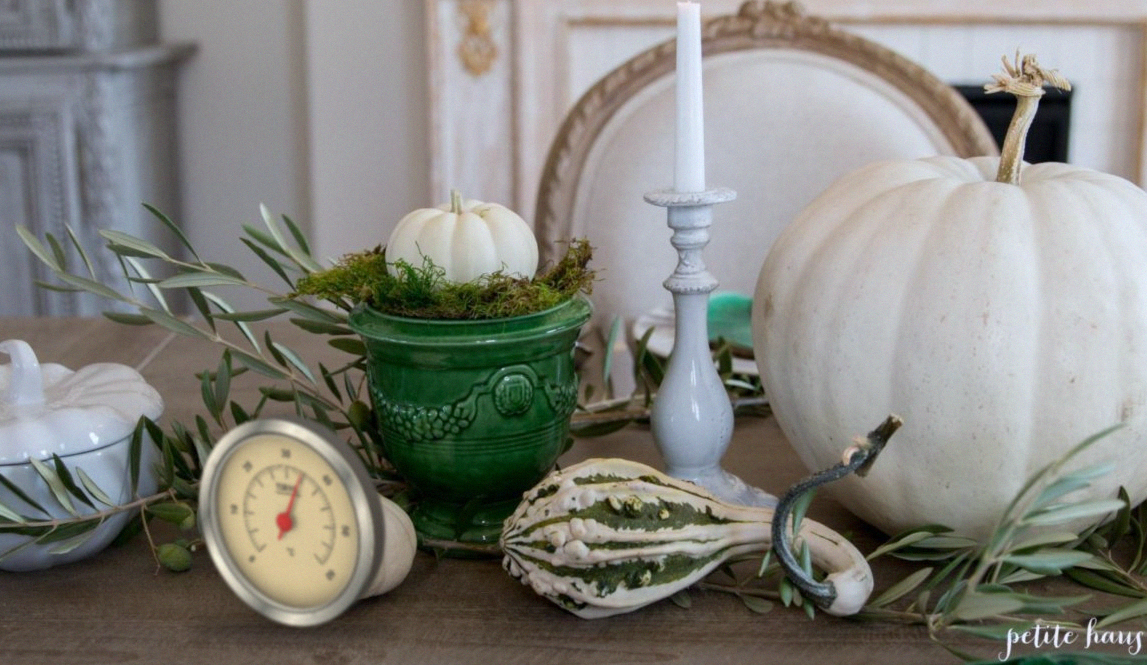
35 °C
